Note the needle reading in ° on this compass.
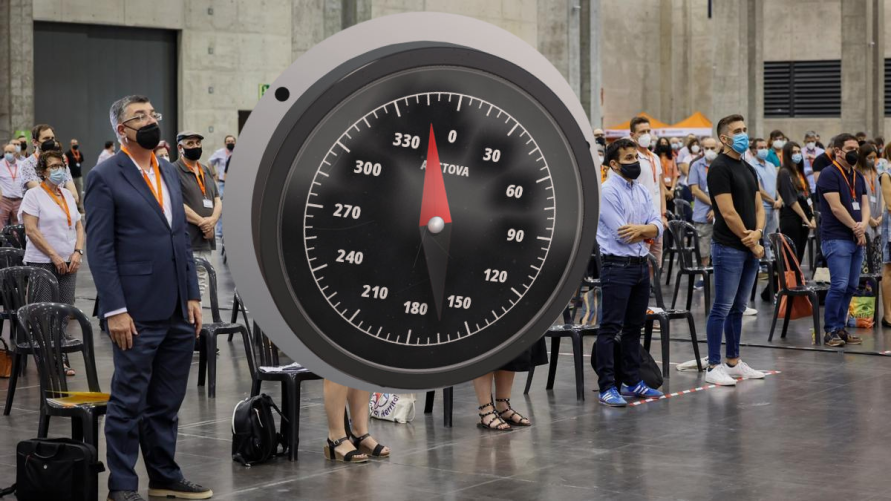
345 °
